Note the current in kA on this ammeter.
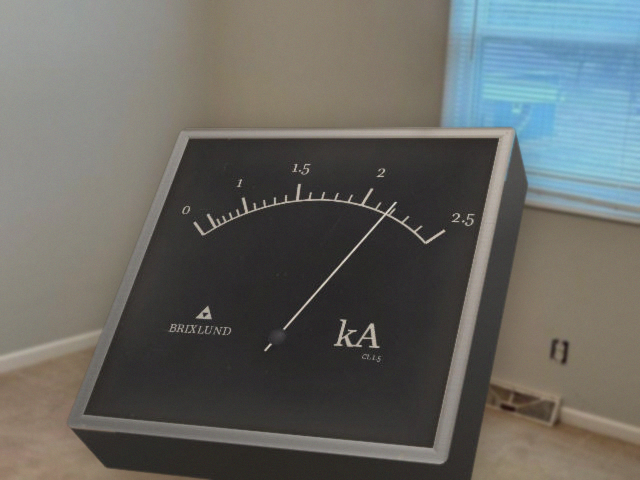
2.2 kA
